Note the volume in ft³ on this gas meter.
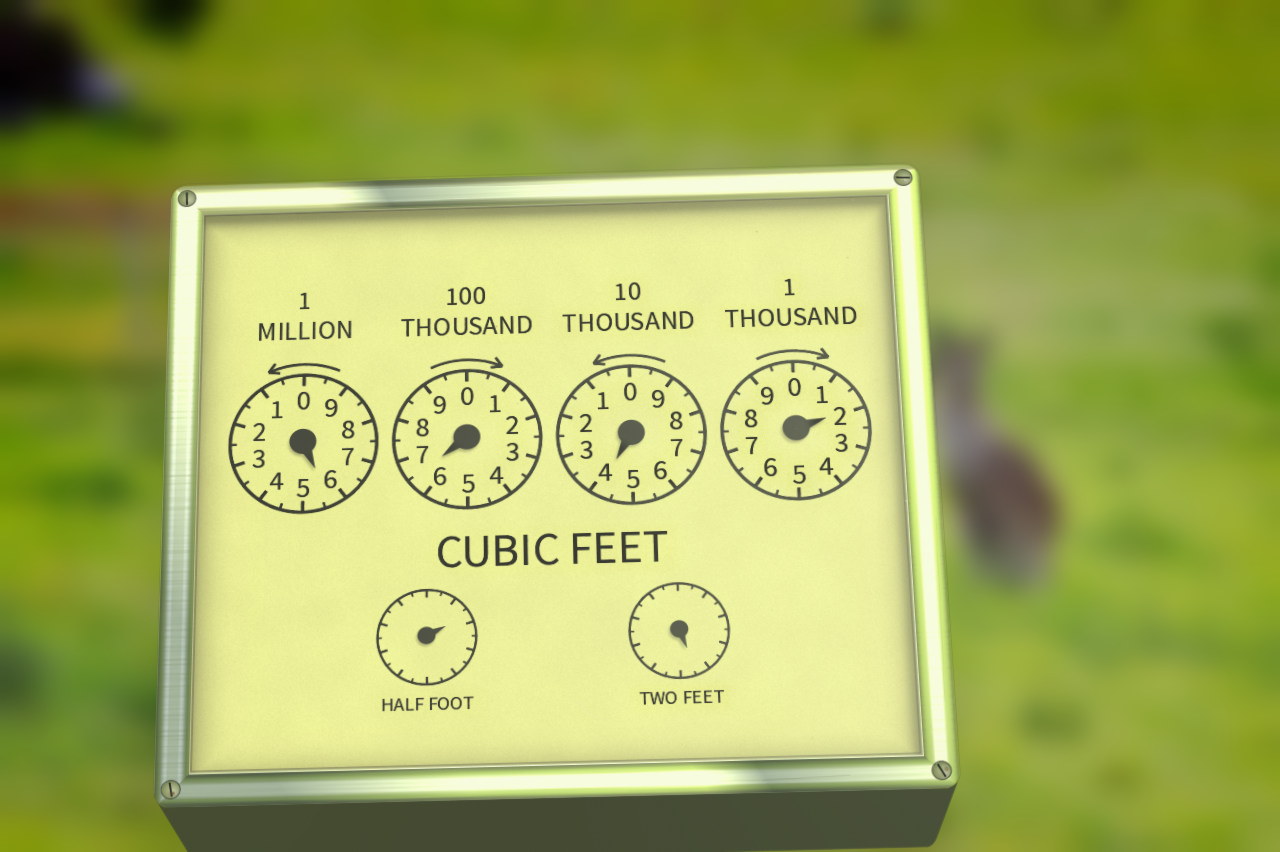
564200 ft³
